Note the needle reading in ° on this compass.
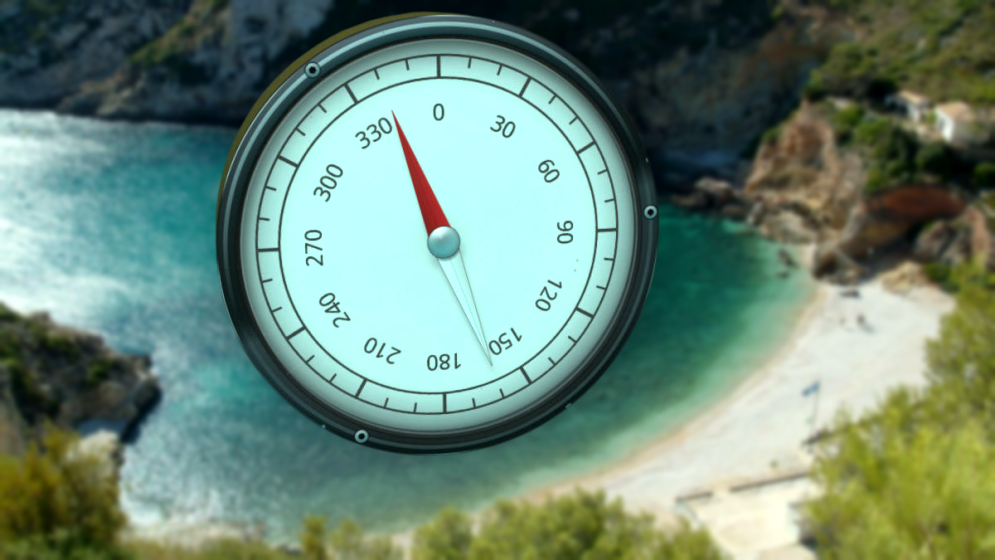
340 °
